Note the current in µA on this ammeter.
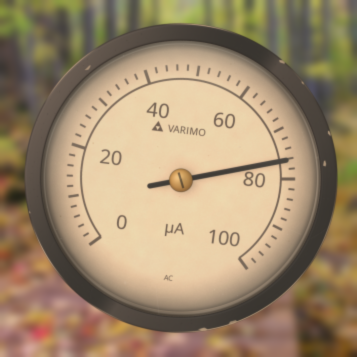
76 µA
